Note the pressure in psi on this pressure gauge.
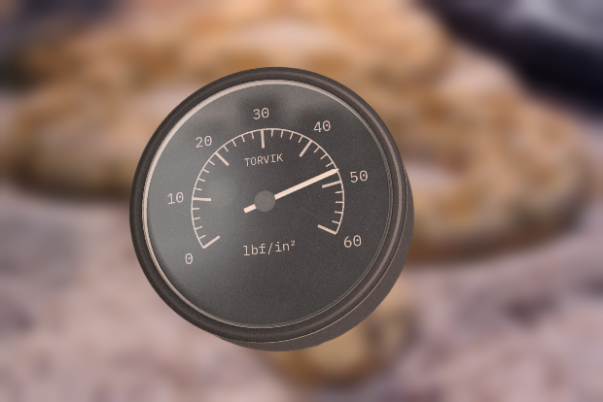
48 psi
